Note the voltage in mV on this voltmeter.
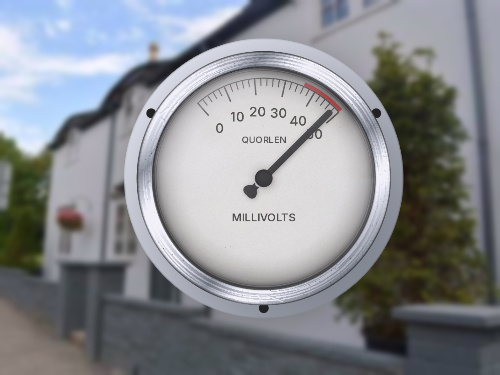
48 mV
